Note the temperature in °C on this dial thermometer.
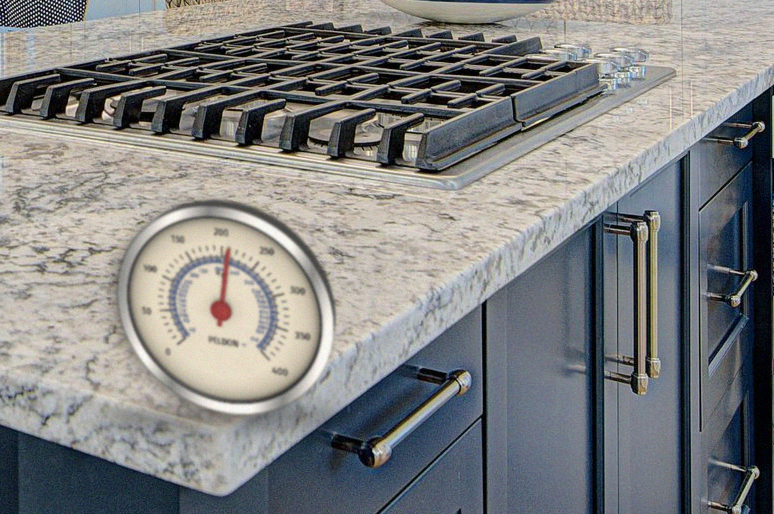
210 °C
